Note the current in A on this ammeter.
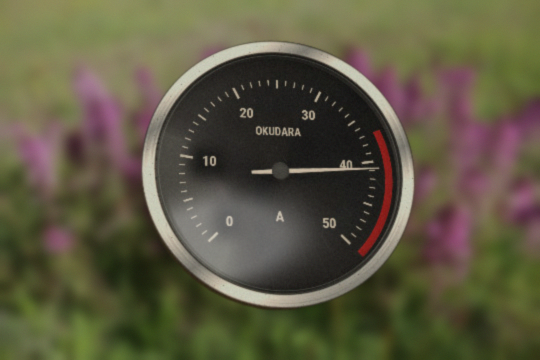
41 A
